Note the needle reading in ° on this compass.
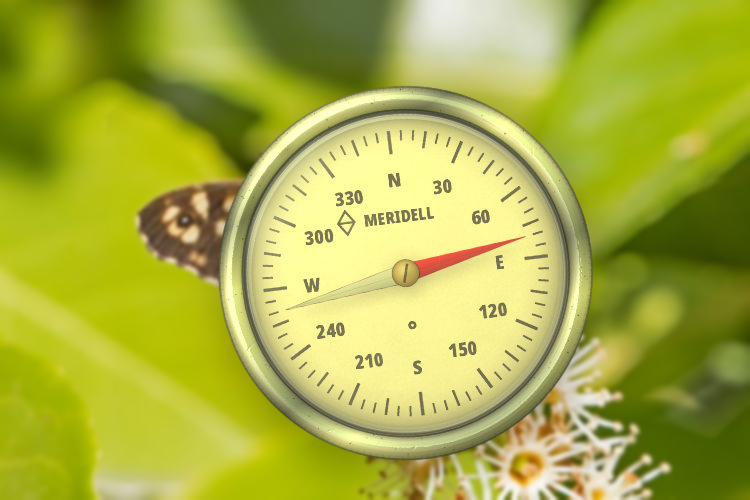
80 °
